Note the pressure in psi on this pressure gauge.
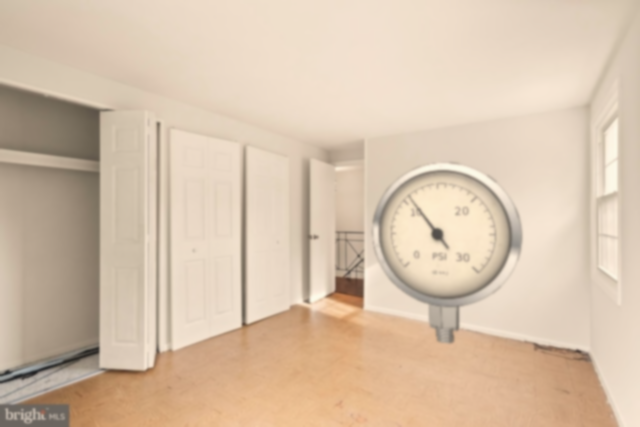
11 psi
